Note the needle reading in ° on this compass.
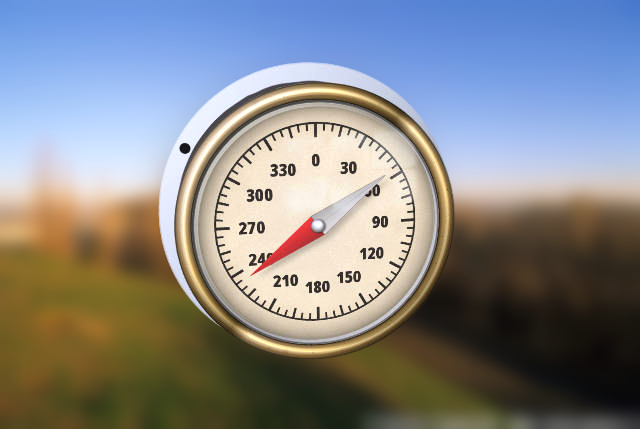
235 °
